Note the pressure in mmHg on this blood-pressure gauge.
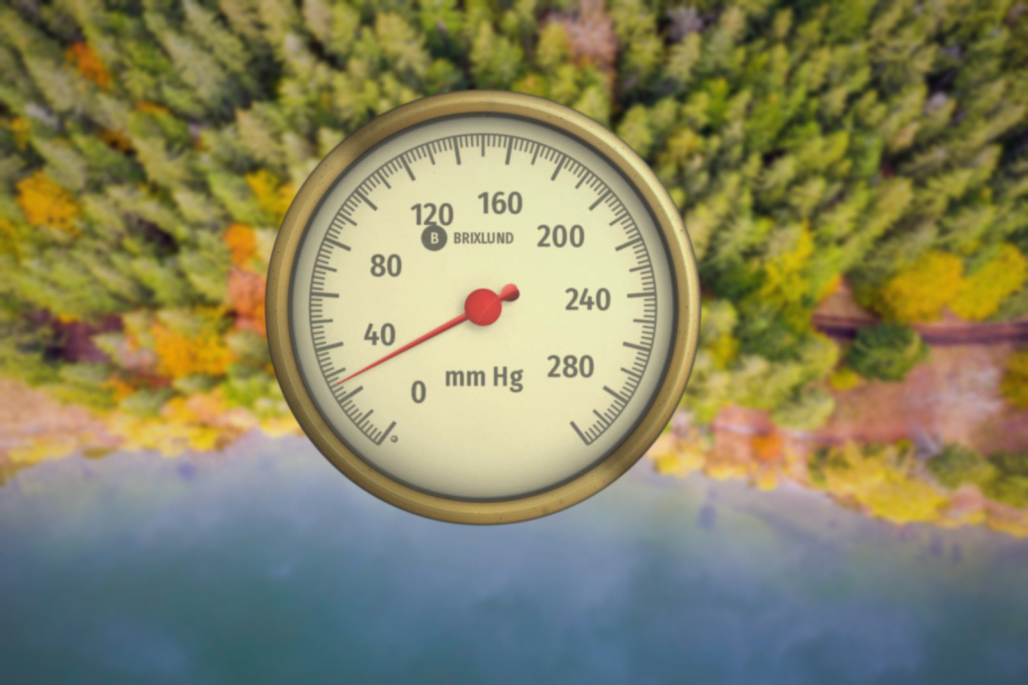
26 mmHg
